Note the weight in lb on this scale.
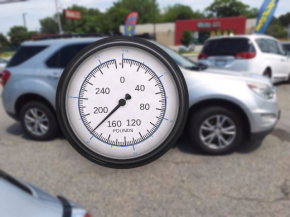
180 lb
